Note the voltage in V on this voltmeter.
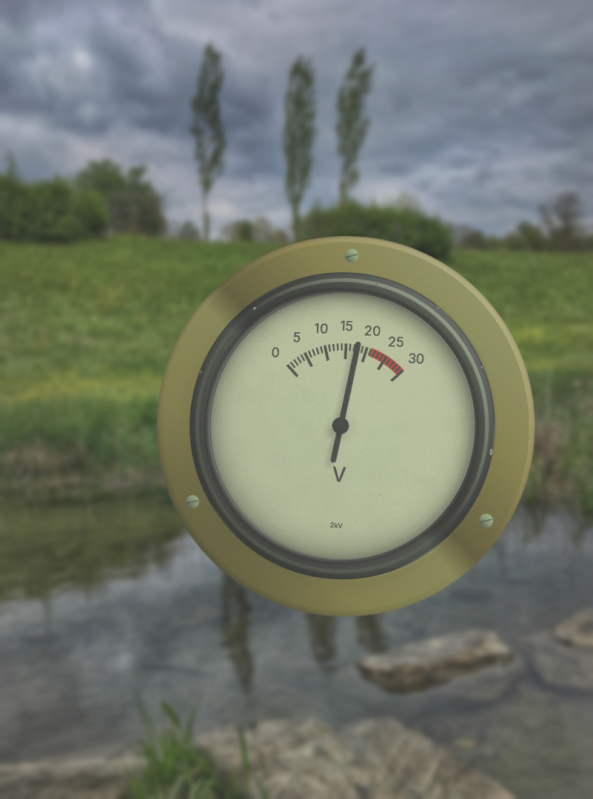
18 V
